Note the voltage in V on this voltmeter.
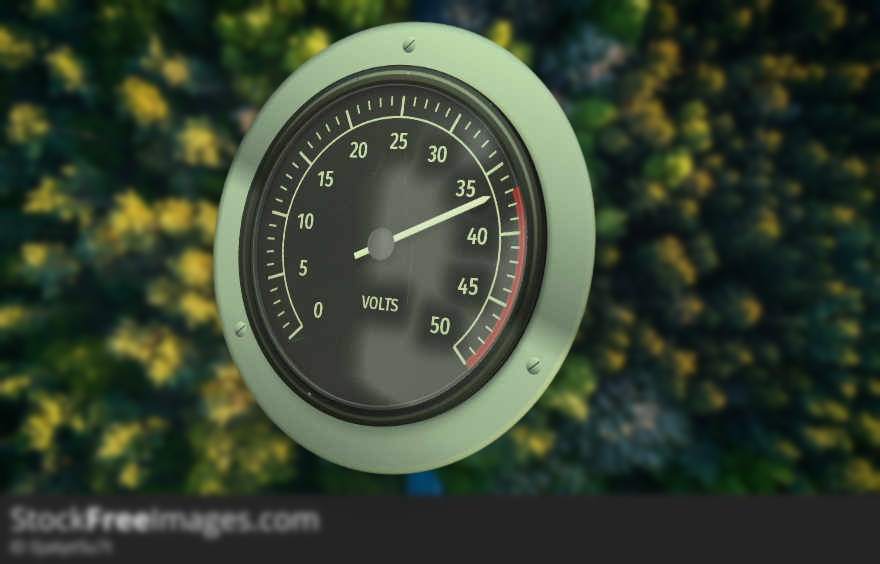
37 V
